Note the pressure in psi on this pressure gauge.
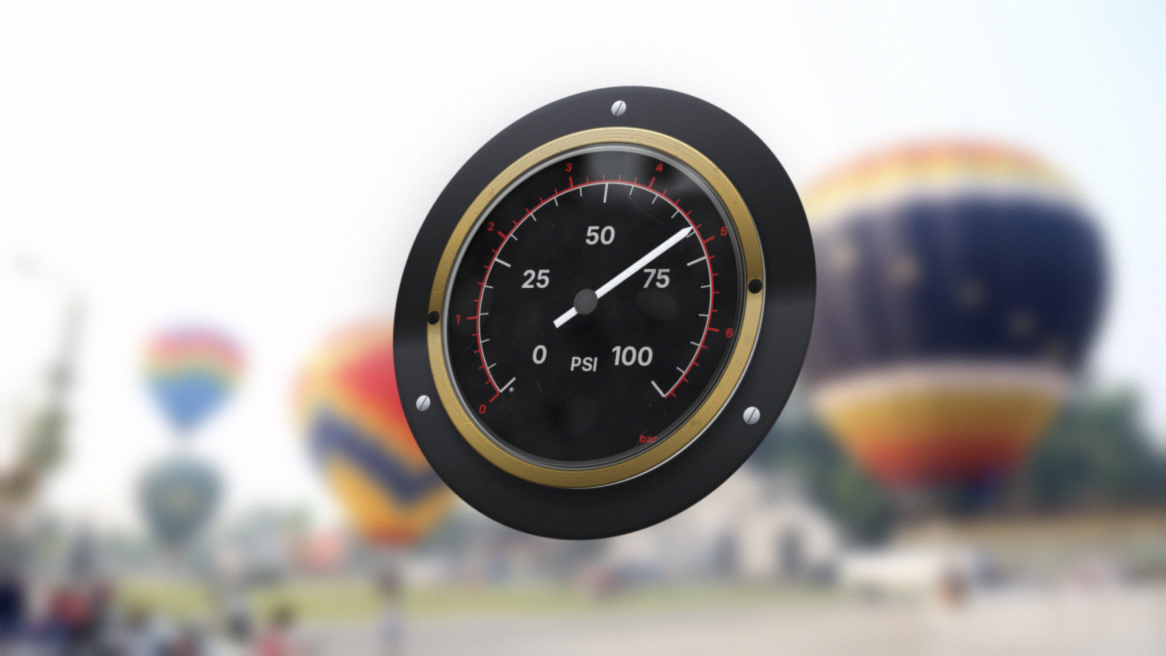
70 psi
